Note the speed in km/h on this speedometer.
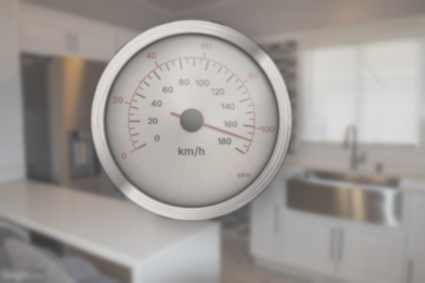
170 km/h
